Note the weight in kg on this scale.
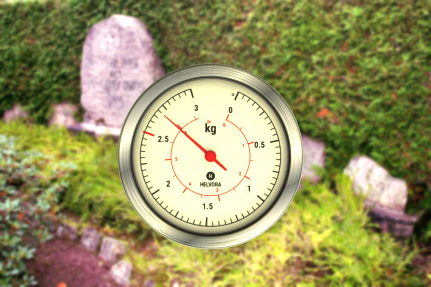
2.7 kg
